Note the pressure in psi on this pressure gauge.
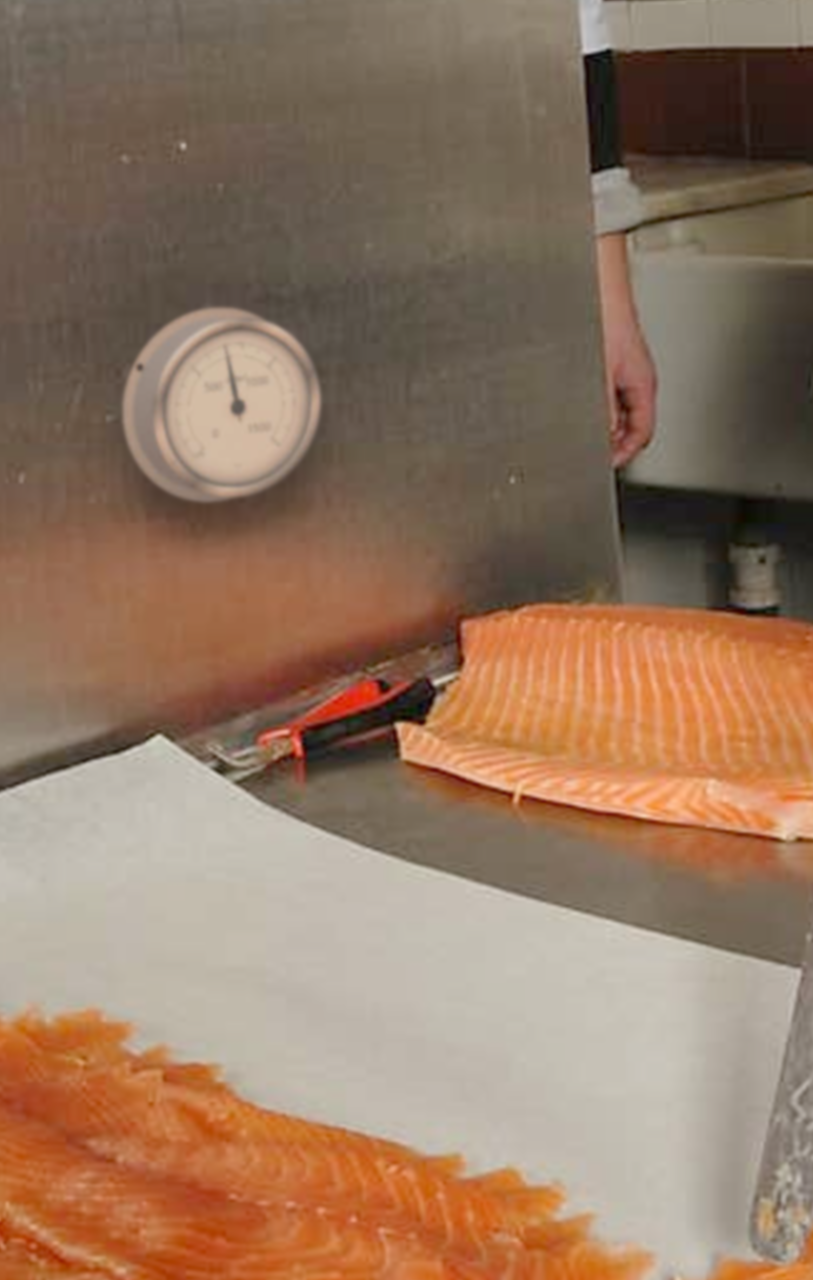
700 psi
